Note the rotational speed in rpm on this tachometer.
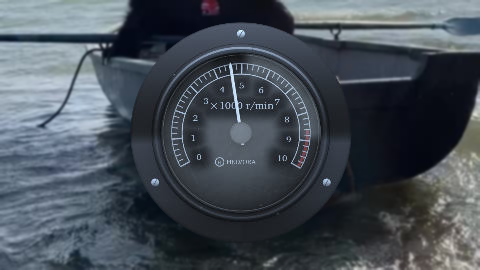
4600 rpm
